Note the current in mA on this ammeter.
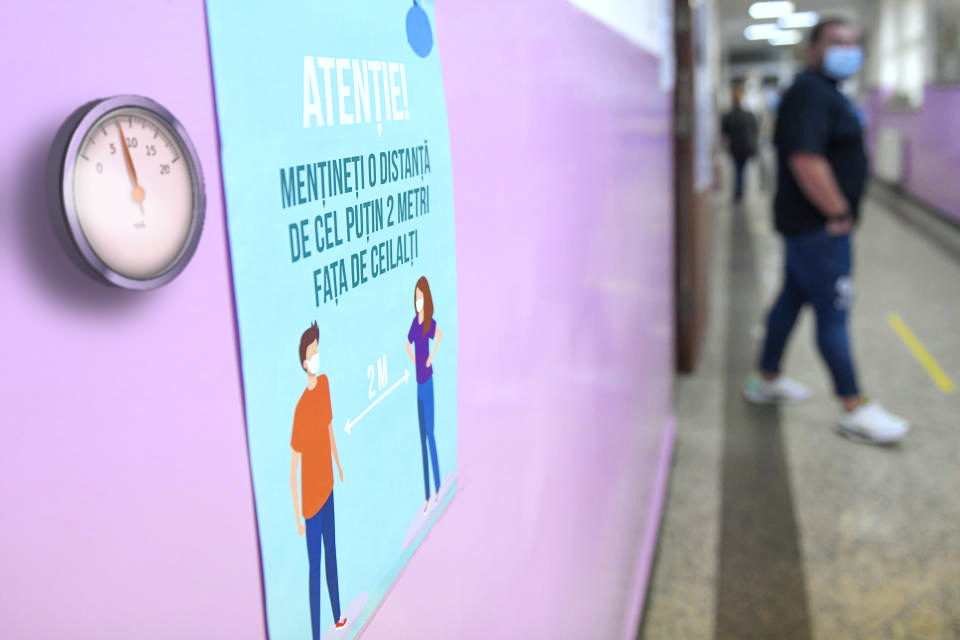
7.5 mA
